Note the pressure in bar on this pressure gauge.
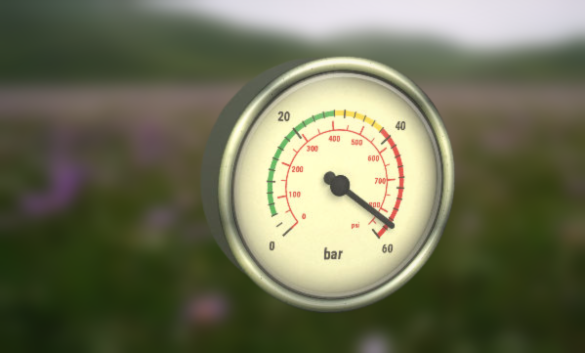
57 bar
